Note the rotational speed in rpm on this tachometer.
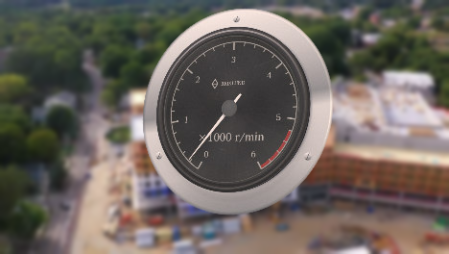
200 rpm
